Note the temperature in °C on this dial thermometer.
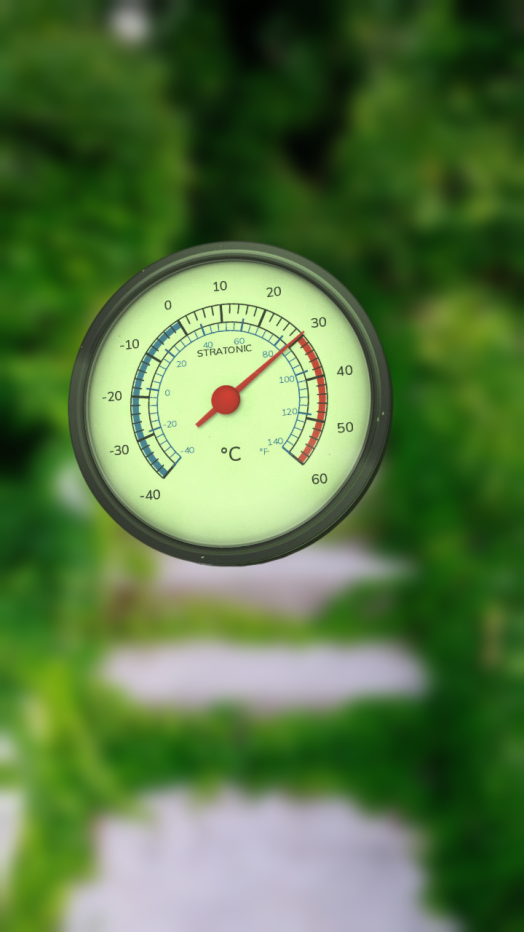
30 °C
